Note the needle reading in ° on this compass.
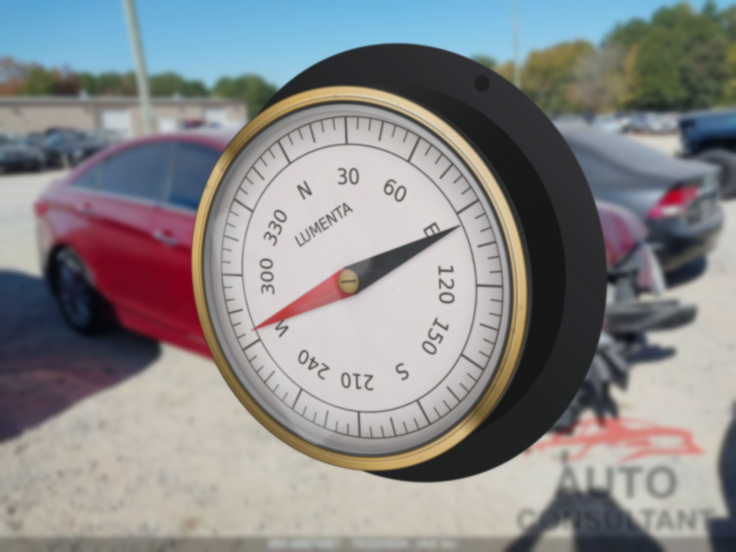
275 °
